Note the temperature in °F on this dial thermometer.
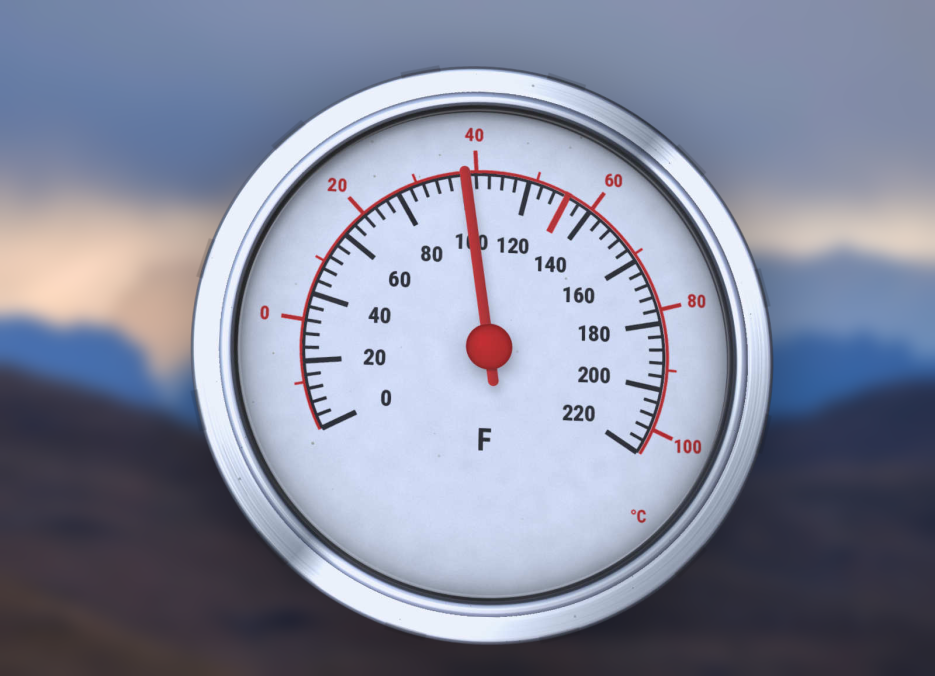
100 °F
